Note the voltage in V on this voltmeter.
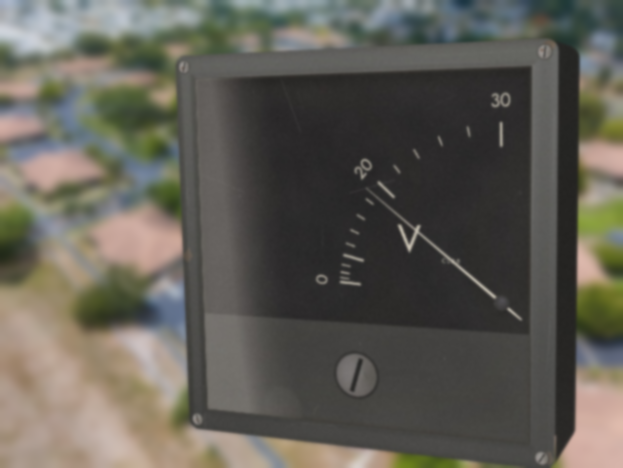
19 V
